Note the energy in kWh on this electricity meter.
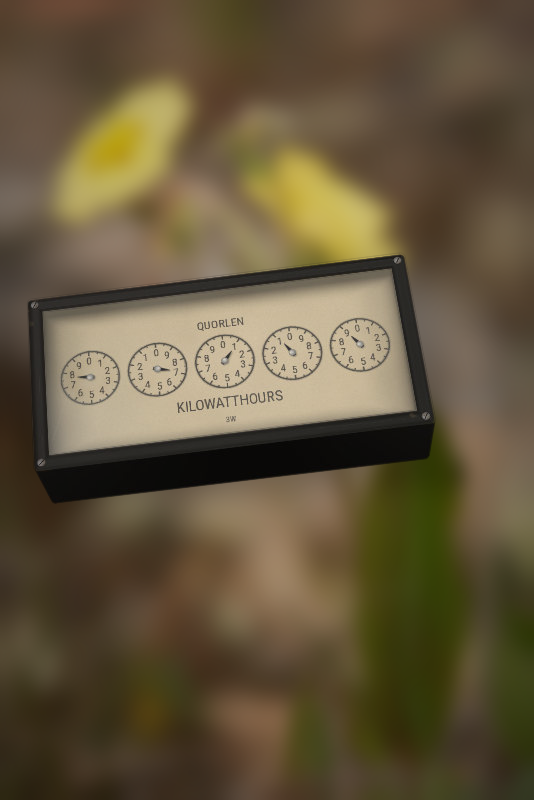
77109 kWh
